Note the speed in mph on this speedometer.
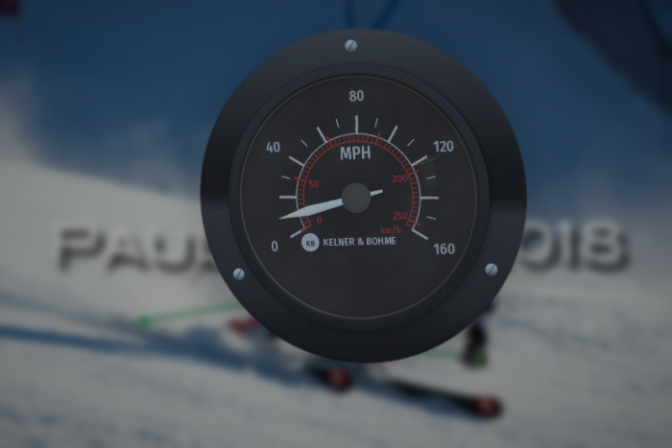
10 mph
